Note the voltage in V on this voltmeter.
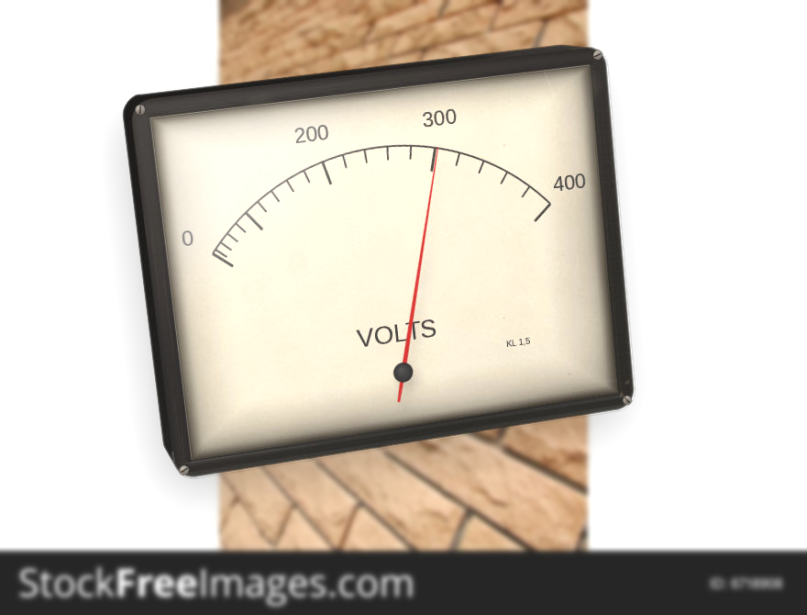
300 V
